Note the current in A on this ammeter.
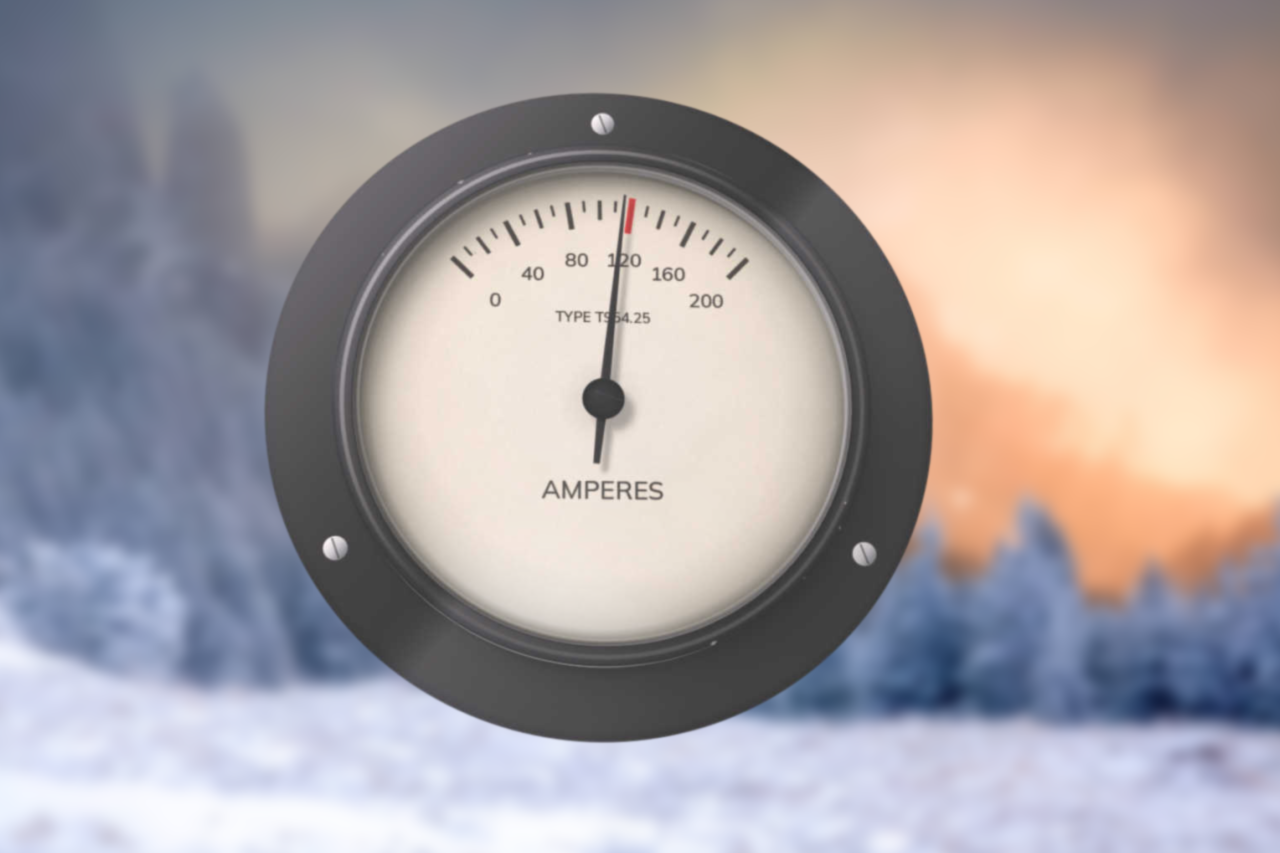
115 A
